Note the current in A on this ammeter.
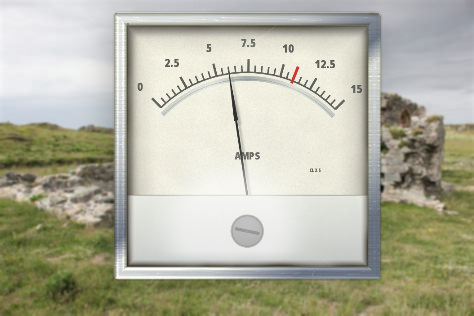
6 A
